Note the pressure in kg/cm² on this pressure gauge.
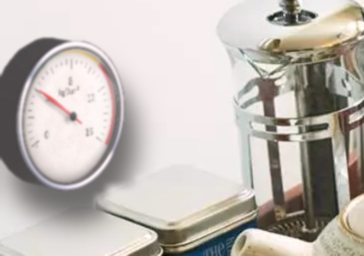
4 kg/cm²
